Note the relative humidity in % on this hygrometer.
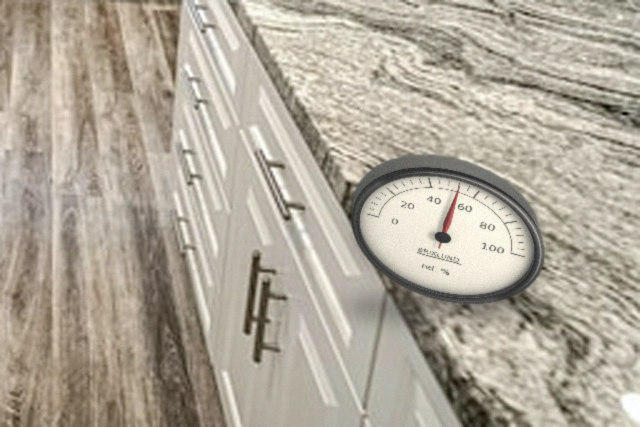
52 %
